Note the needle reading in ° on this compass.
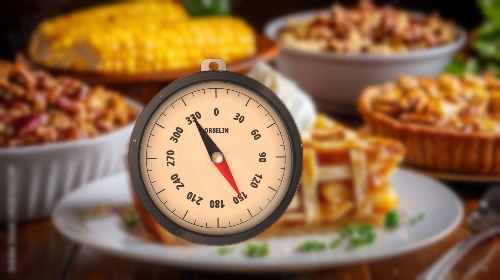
150 °
